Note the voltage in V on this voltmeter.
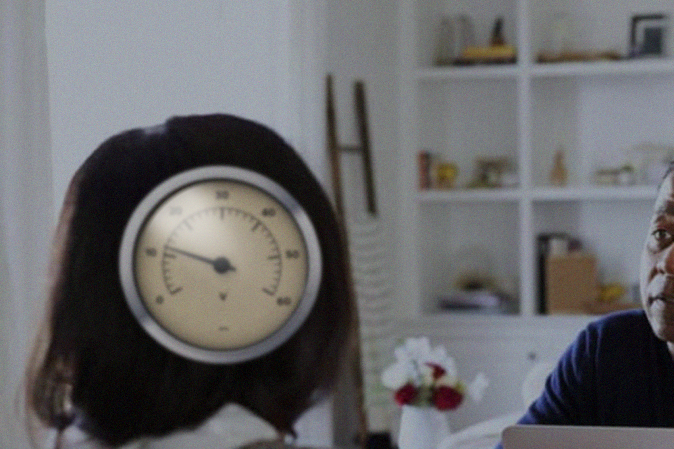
12 V
